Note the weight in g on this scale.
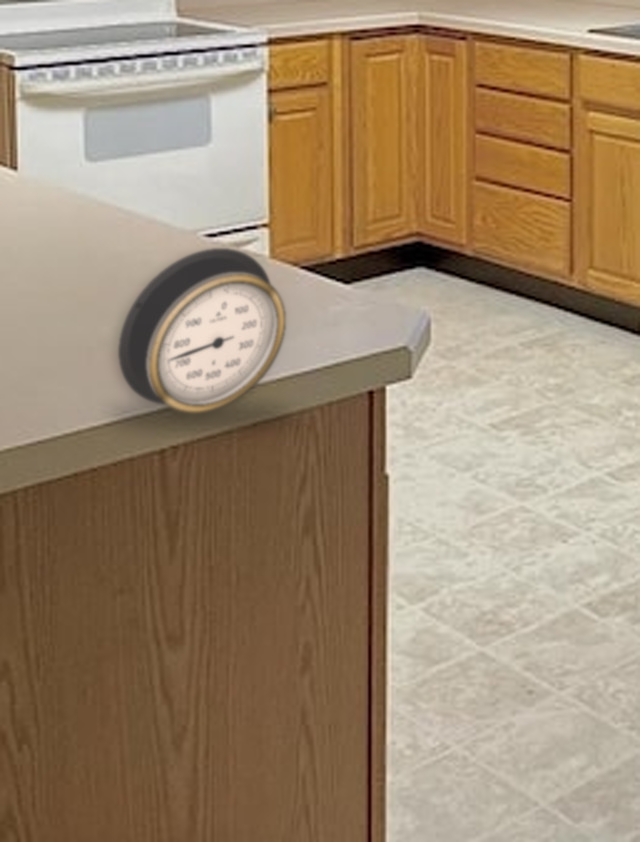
750 g
